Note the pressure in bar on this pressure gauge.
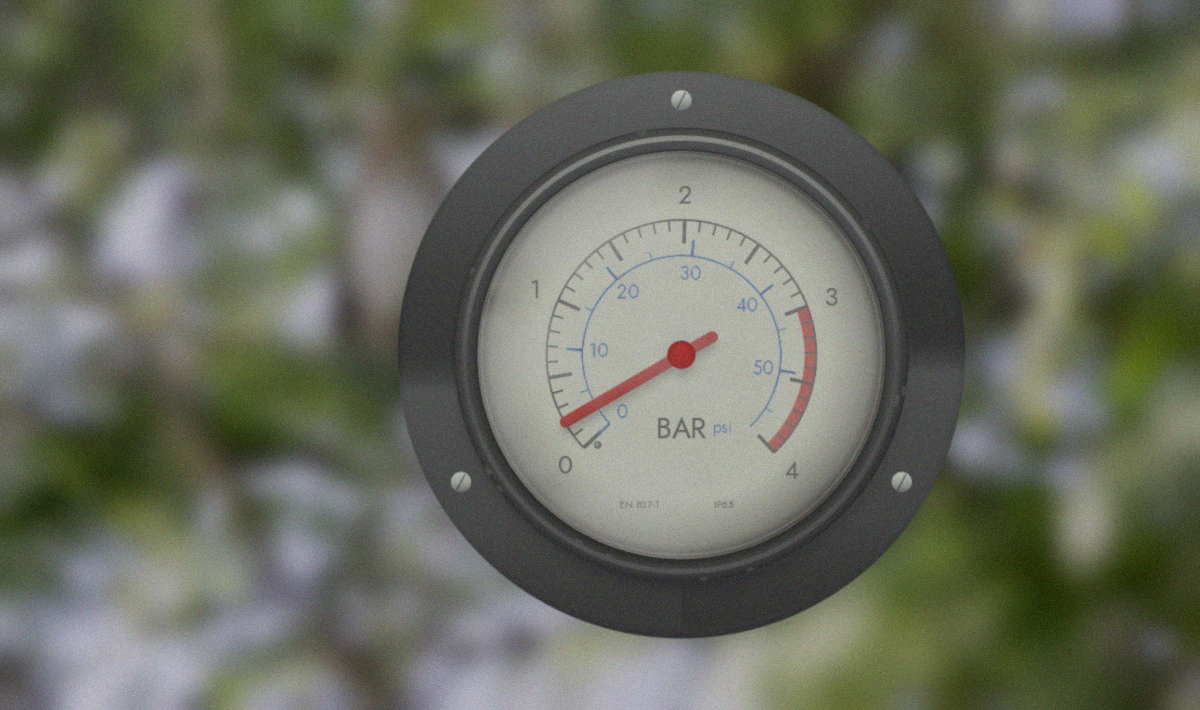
0.2 bar
